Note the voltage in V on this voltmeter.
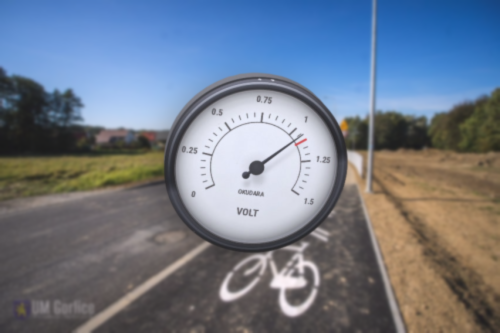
1.05 V
